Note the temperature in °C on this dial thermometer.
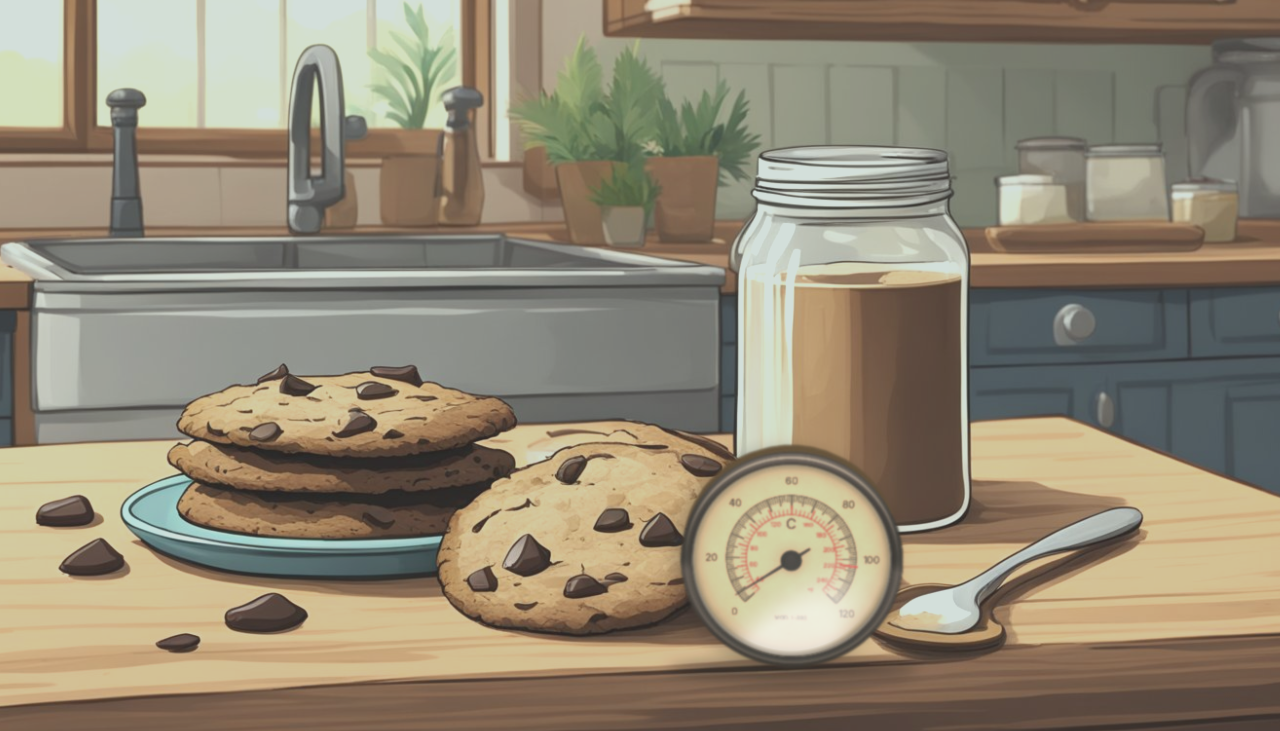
5 °C
